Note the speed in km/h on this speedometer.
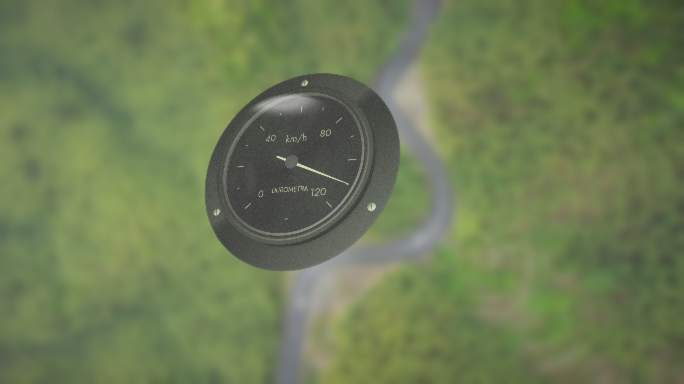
110 km/h
